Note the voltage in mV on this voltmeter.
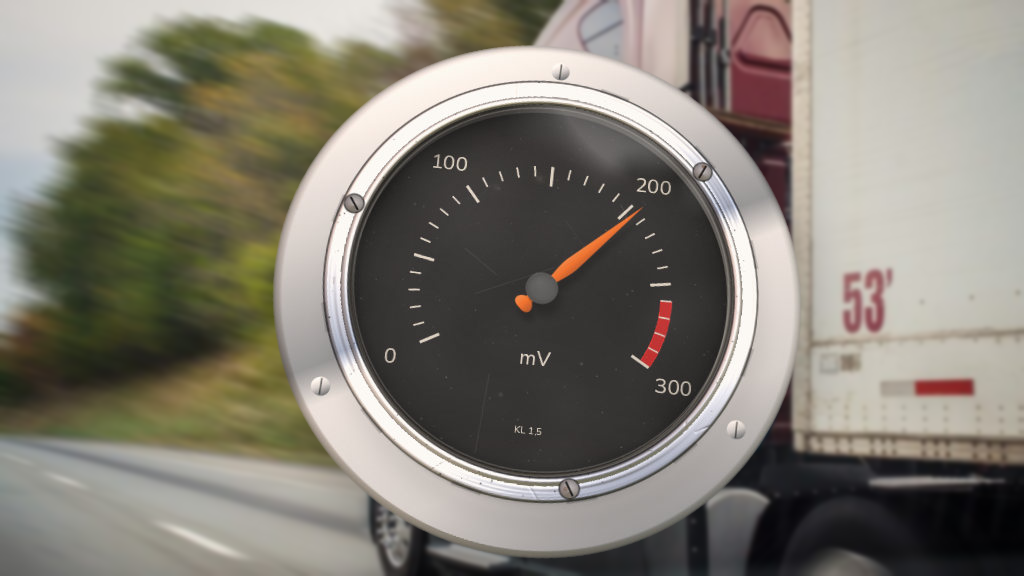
205 mV
